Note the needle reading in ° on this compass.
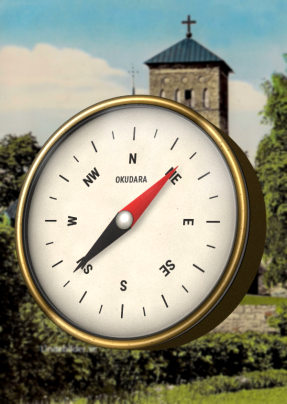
45 °
